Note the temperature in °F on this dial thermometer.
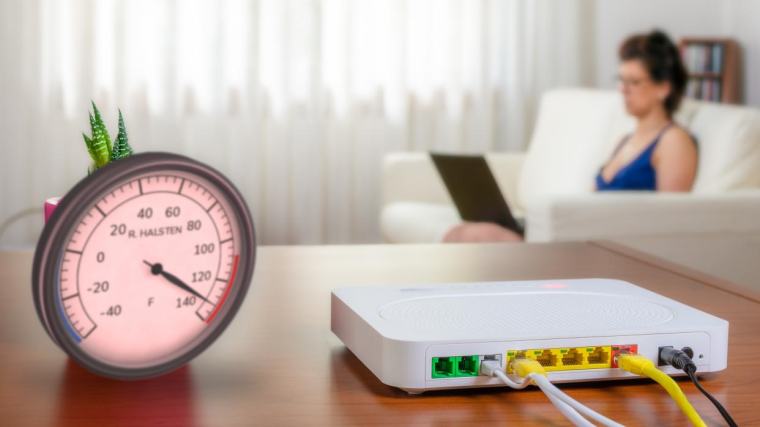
132 °F
